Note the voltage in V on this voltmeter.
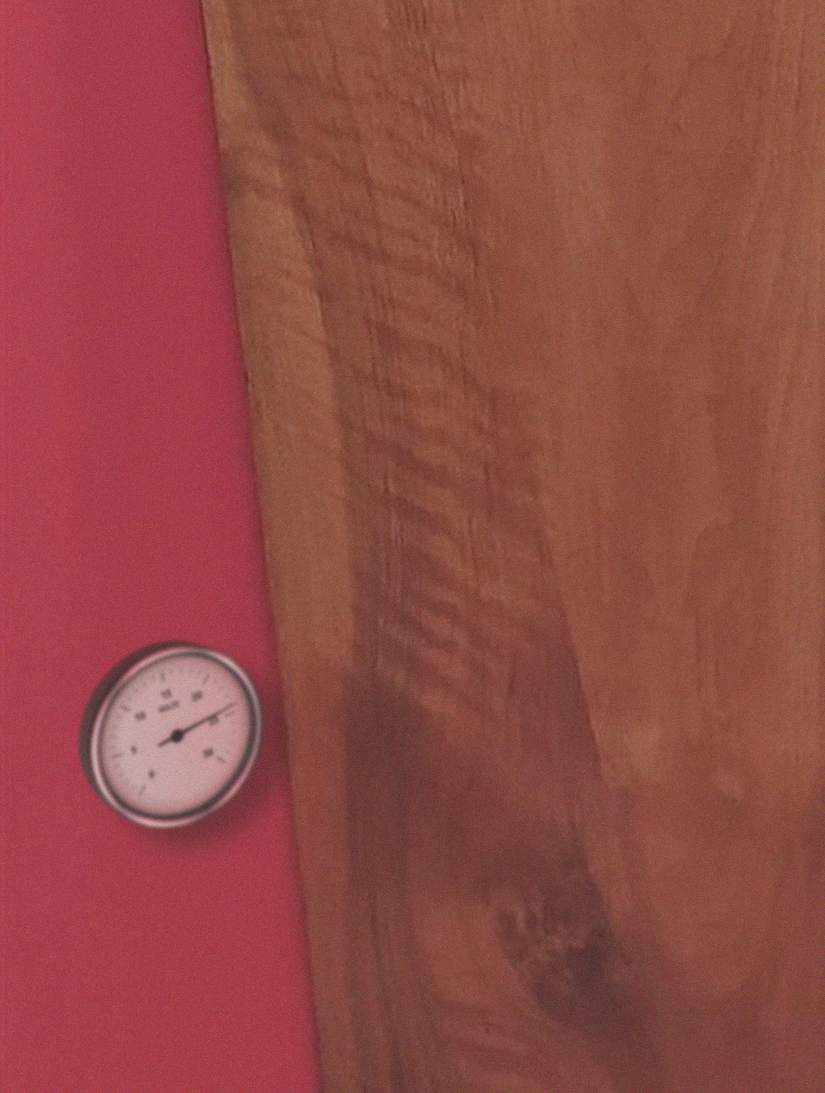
24 V
